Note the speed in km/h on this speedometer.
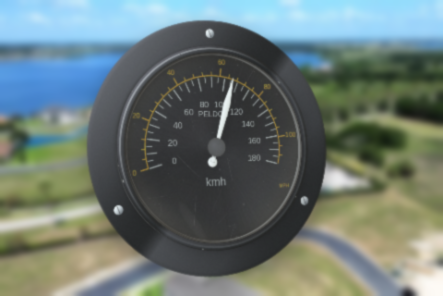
105 km/h
